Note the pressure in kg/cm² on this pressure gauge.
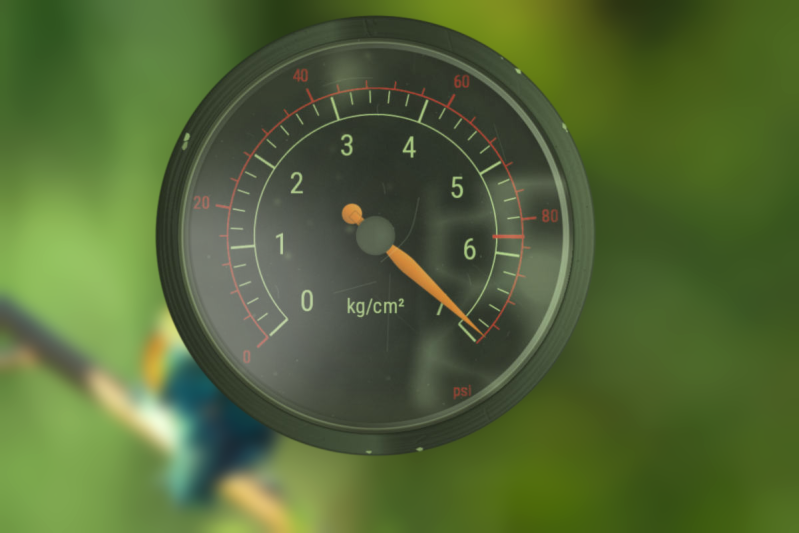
6.9 kg/cm²
